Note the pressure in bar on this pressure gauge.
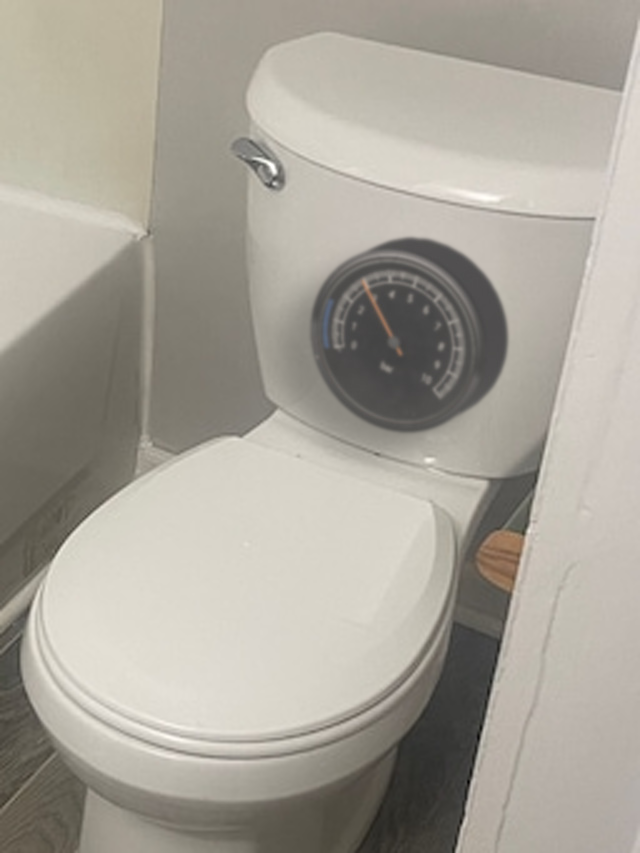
3 bar
